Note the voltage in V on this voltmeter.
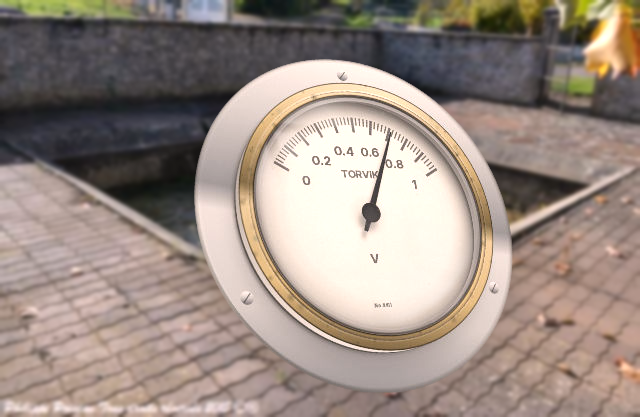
0.7 V
